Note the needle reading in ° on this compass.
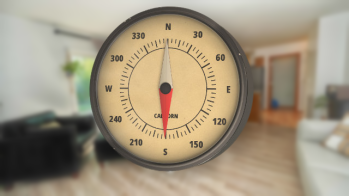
180 °
